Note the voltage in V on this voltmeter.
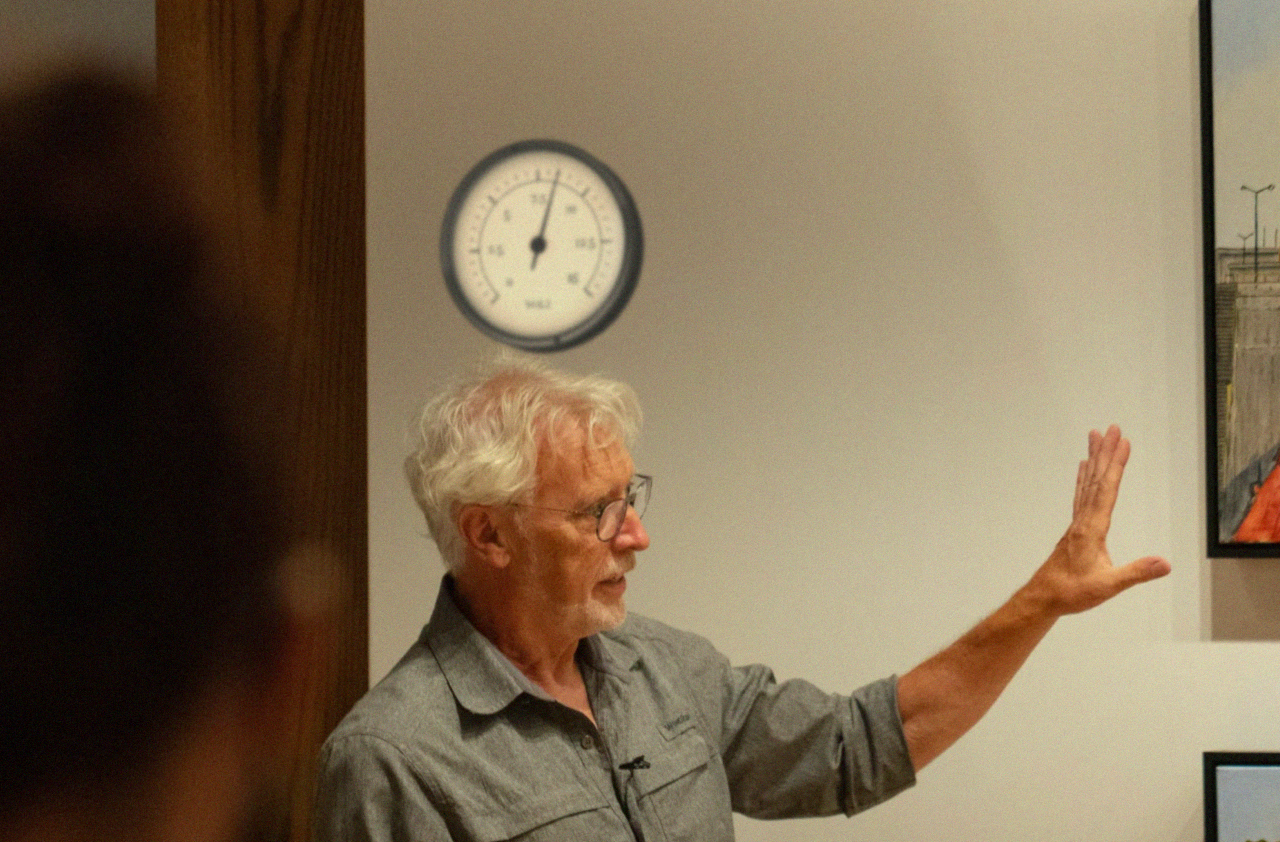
8.5 V
